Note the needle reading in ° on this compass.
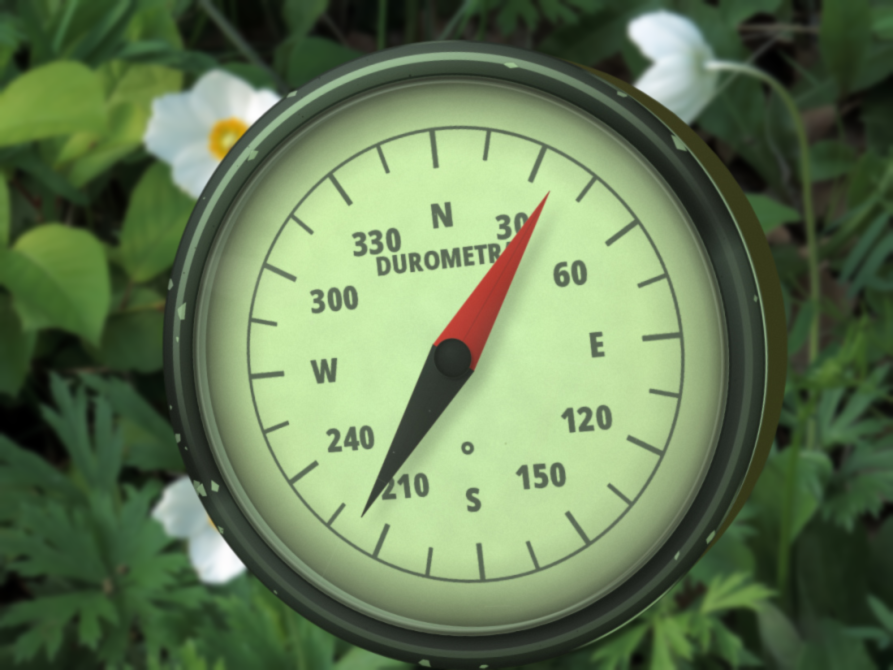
37.5 °
